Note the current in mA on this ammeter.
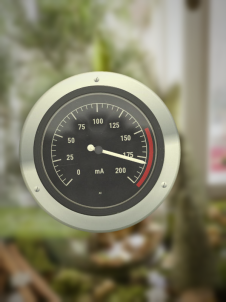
180 mA
